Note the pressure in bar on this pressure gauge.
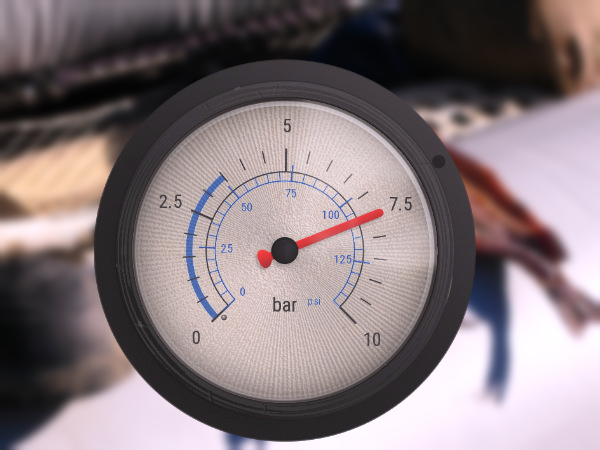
7.5 bar
